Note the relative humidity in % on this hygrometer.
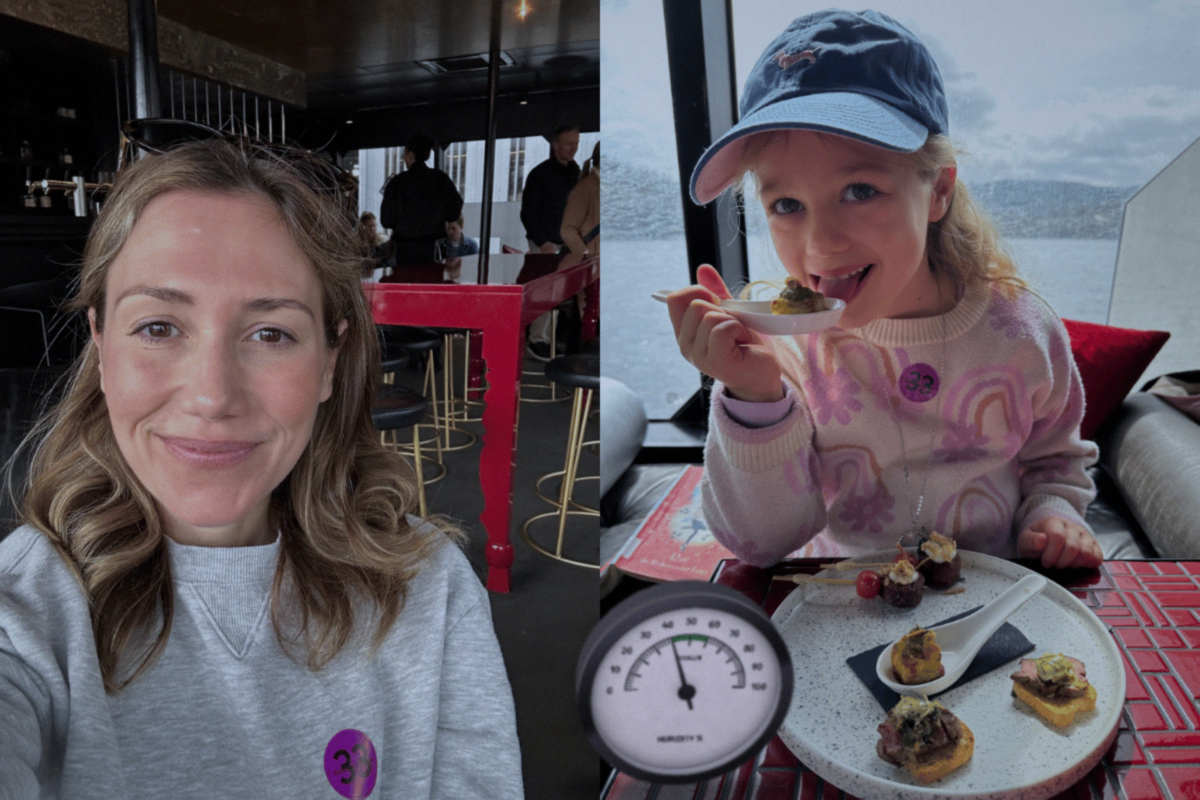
40 %
